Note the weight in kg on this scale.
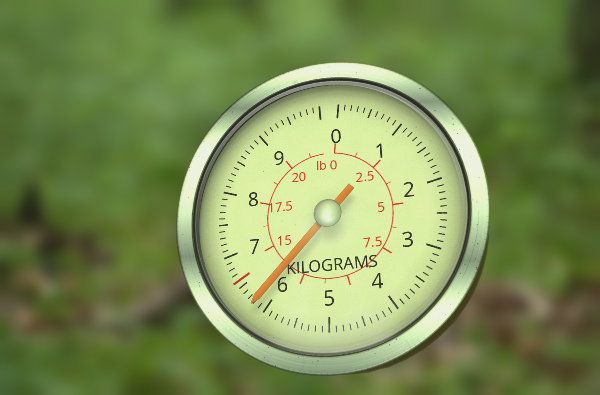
6.2 kg
